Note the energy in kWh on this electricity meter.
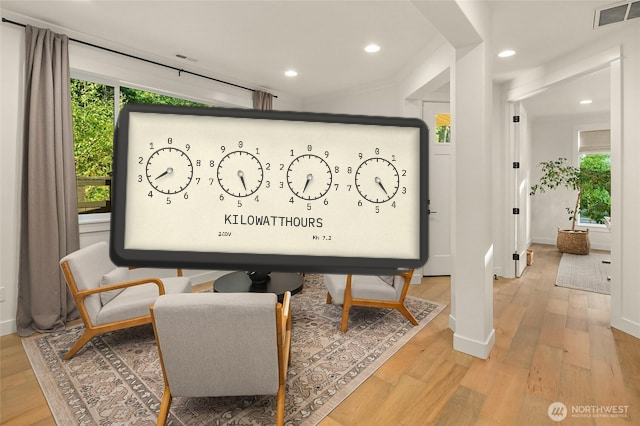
3444 kWh
